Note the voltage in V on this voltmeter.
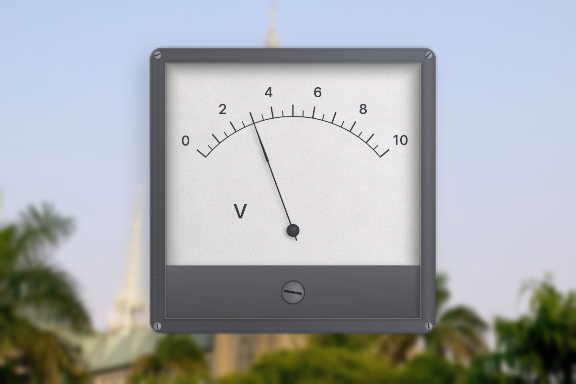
3 V
